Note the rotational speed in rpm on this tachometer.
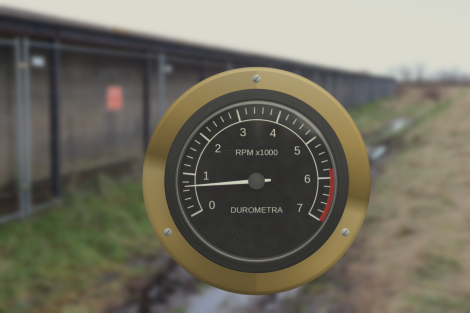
700 rpm
